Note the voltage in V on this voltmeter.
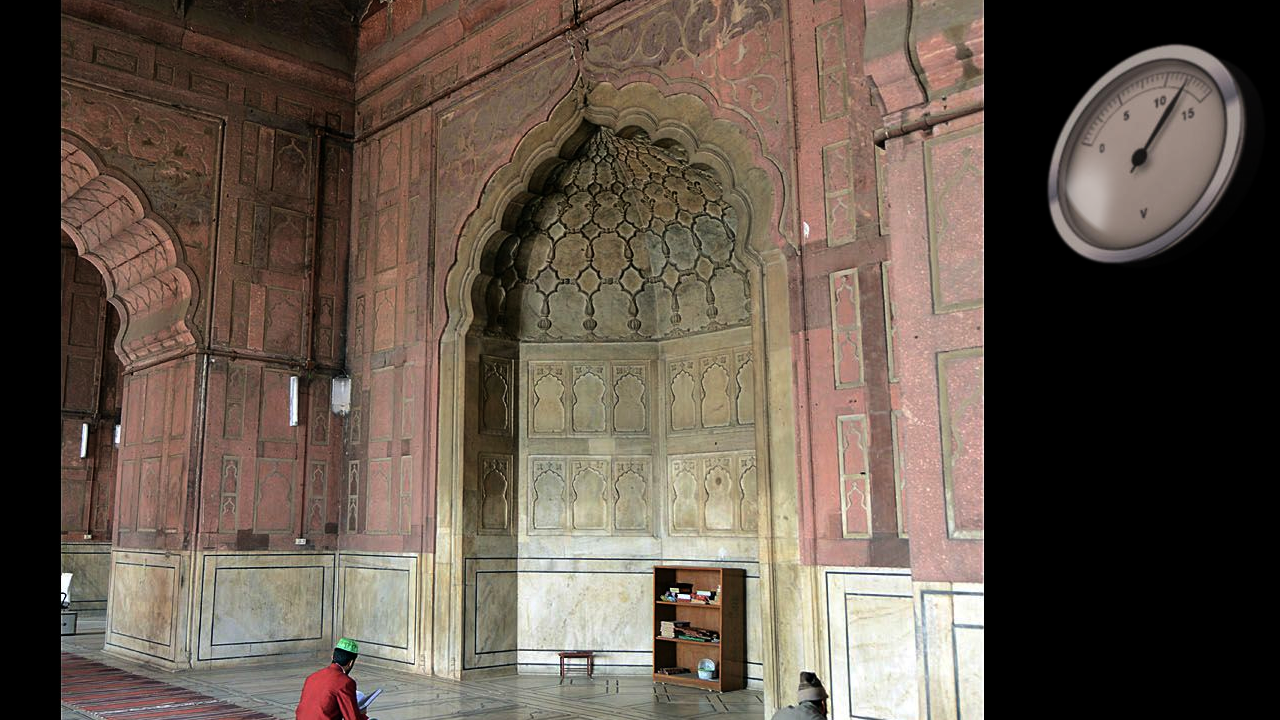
12.5 V
